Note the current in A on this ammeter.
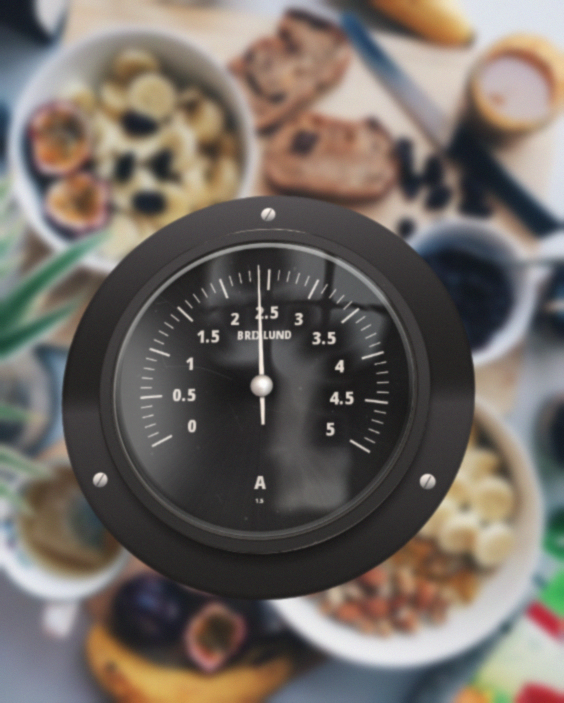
2.4 A
